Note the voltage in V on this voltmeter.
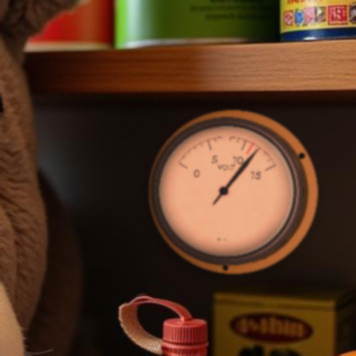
12 V
